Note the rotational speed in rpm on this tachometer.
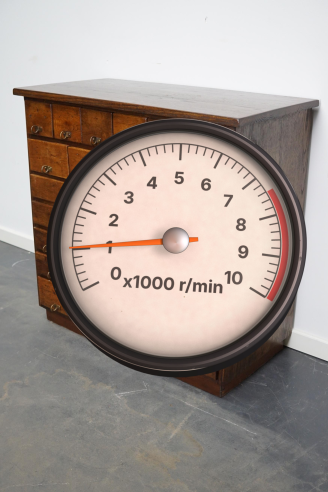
1000 rpm
